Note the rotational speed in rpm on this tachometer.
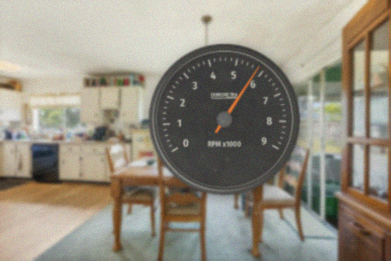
5800 rpm
